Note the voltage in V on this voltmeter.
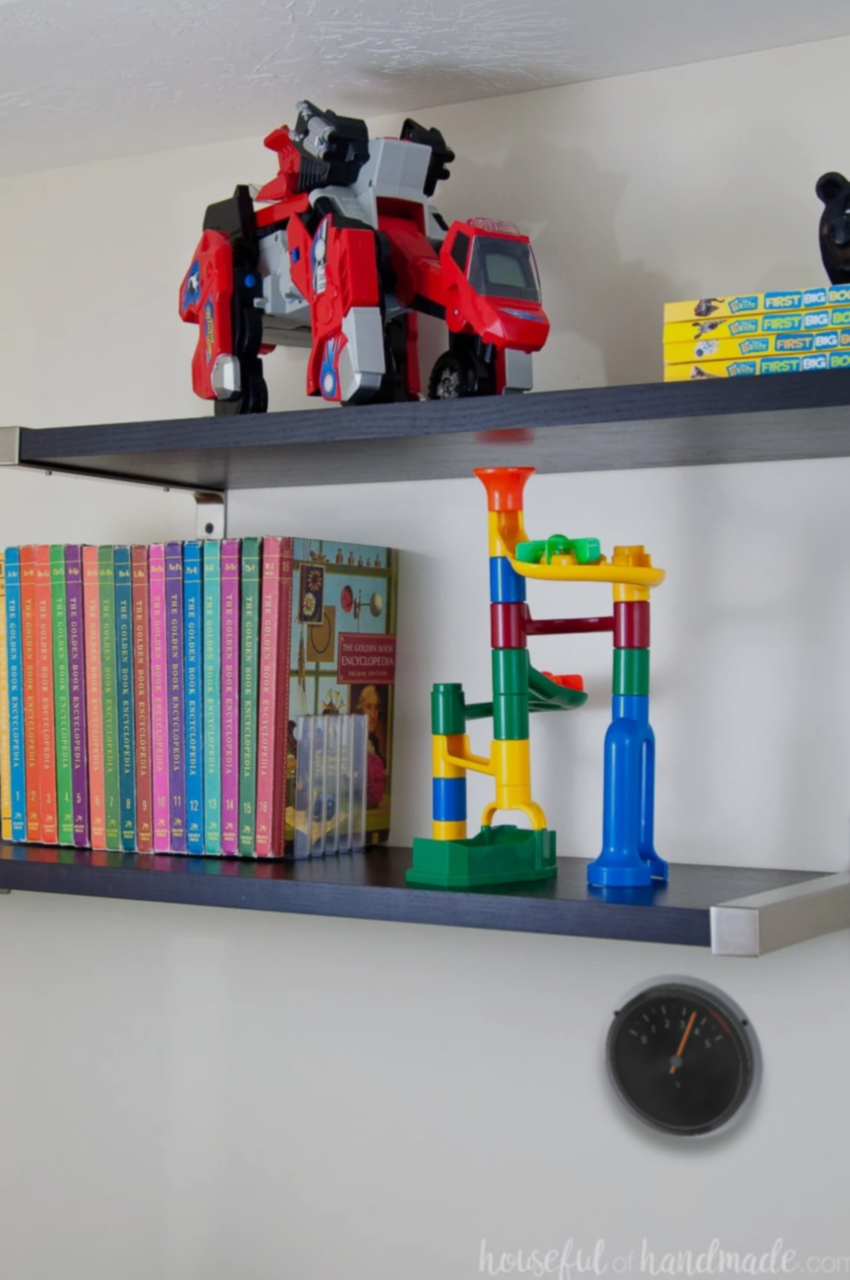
3.5 V
